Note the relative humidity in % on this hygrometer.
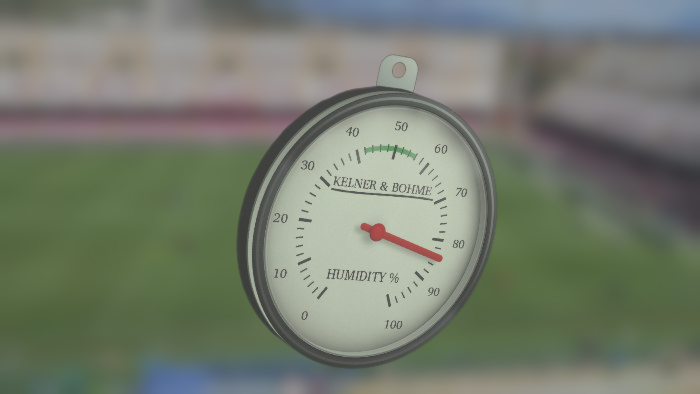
84 %
